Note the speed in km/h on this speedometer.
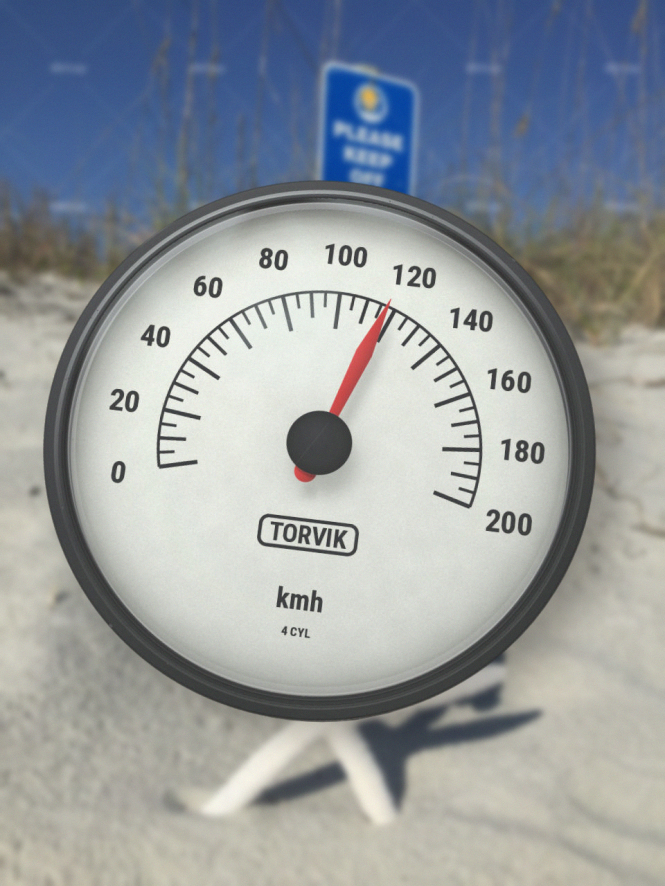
117.5 km/h
